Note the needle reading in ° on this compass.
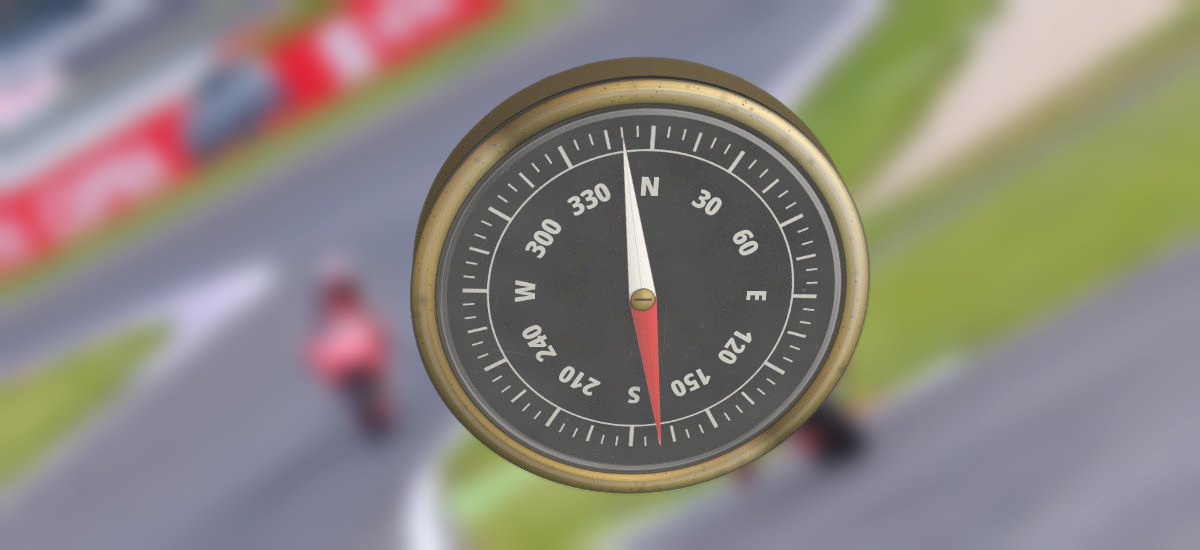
170 °
